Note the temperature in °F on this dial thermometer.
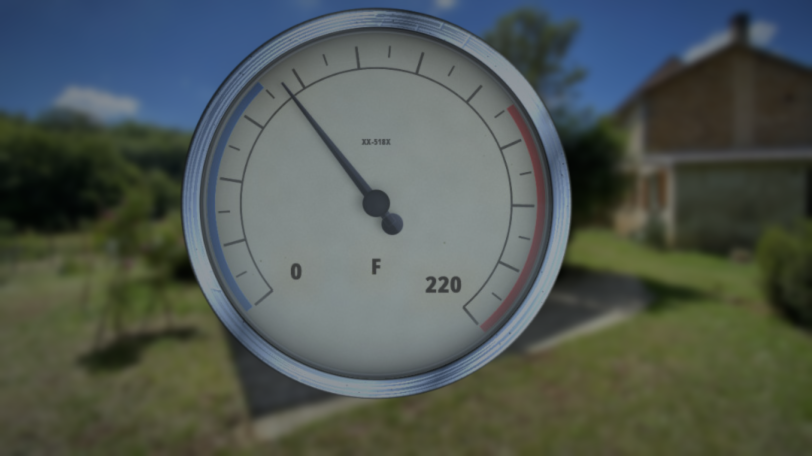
75 °F
